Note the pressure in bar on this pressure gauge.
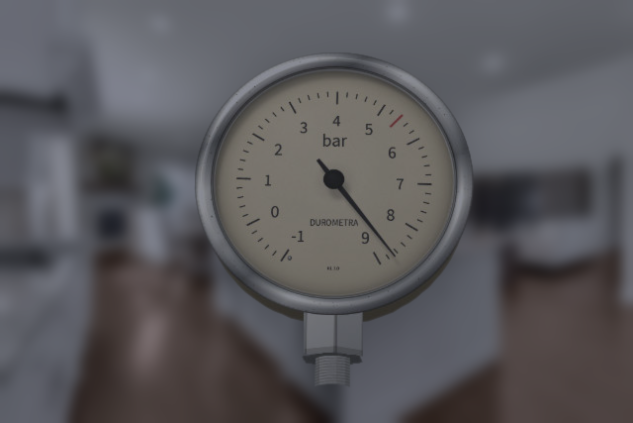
8.7 bar
